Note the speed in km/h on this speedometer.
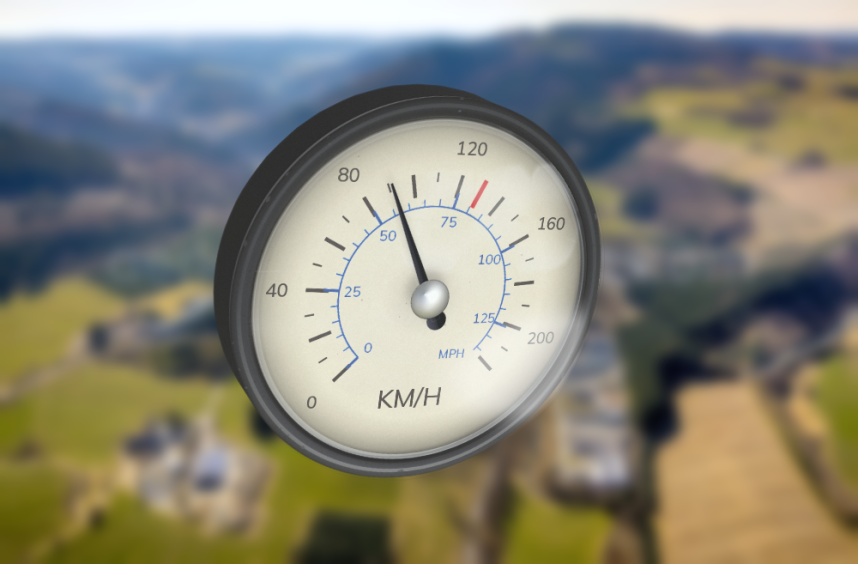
90 km/h
